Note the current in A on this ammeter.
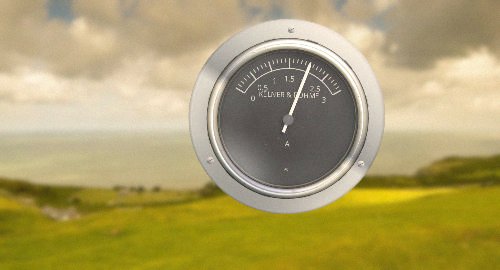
2 A
